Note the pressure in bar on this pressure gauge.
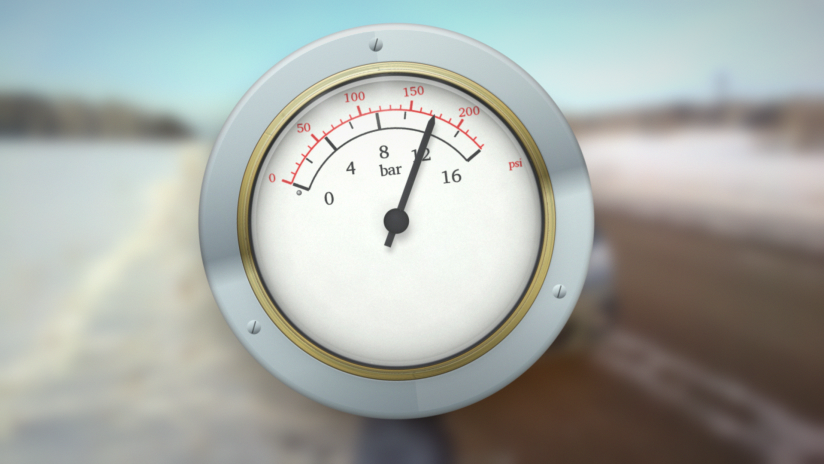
12 bar
